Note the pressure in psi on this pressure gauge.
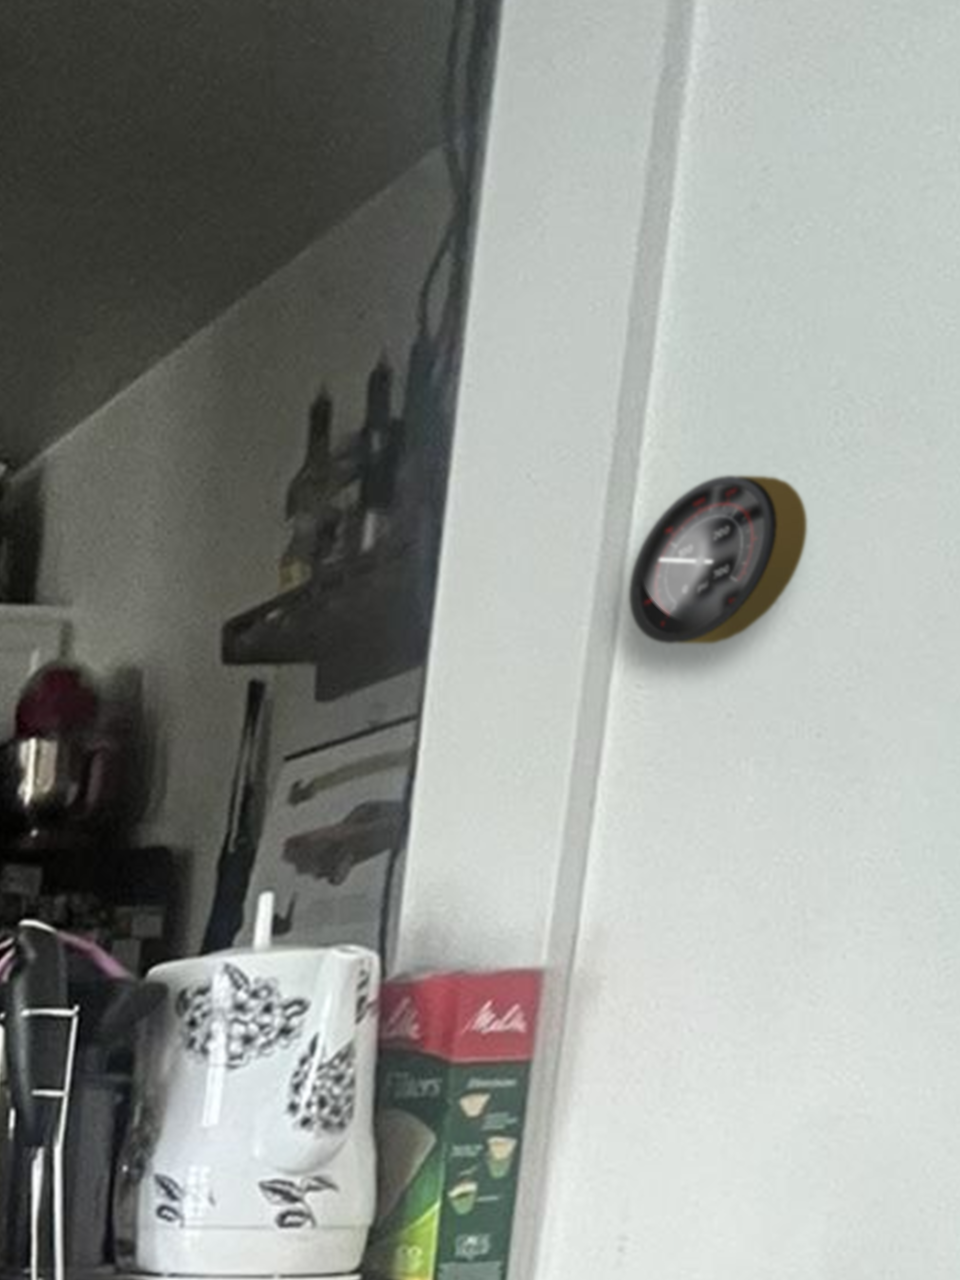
80 psi
